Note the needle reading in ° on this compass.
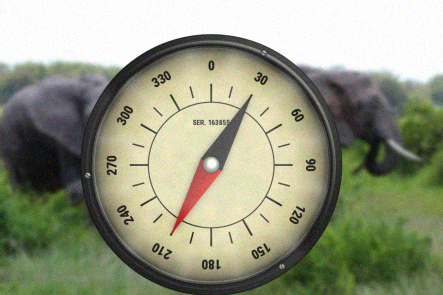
210 °
